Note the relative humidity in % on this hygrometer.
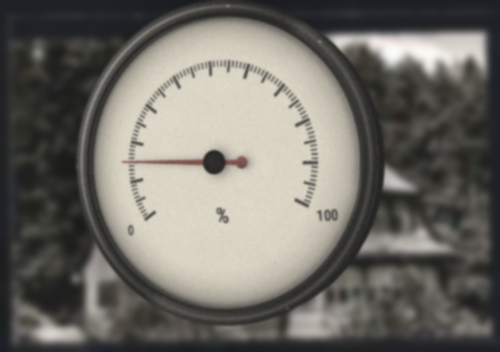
15 %
